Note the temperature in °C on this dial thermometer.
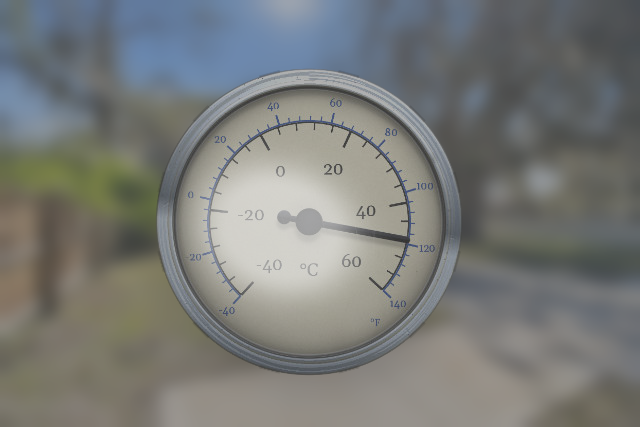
48 °C
